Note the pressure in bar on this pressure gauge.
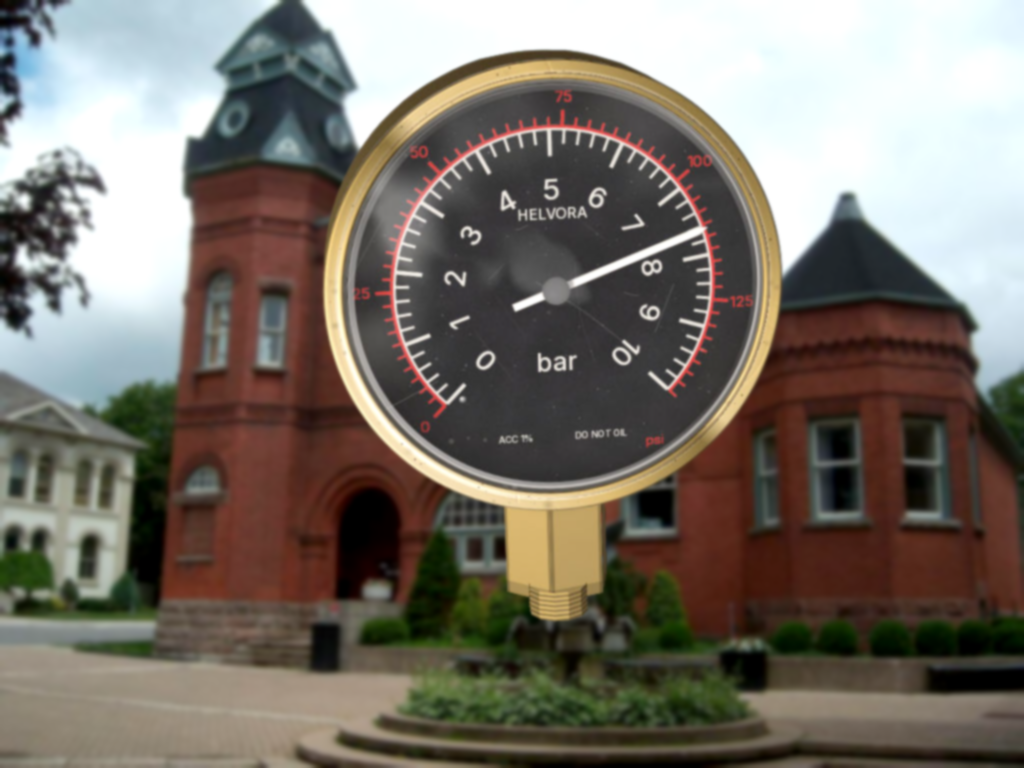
7.6 bar
